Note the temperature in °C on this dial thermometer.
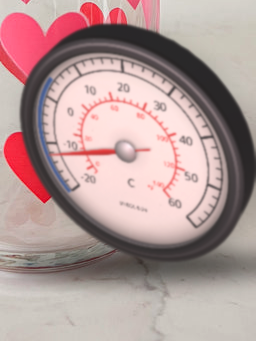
-12 °C
